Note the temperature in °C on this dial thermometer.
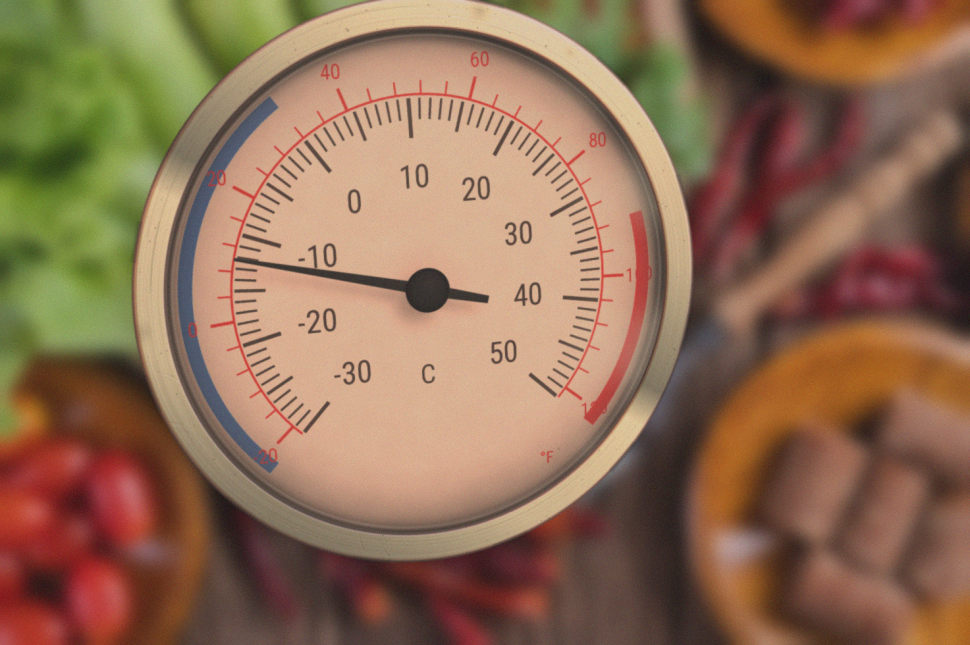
-12 °C
